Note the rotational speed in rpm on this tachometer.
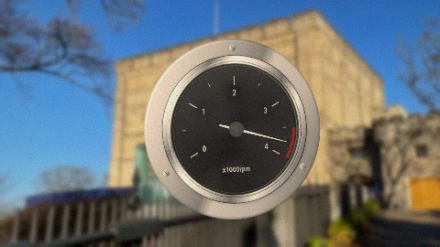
3750 rpm
